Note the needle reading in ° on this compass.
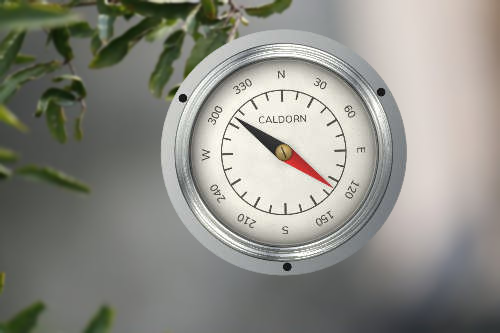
127.5 °
